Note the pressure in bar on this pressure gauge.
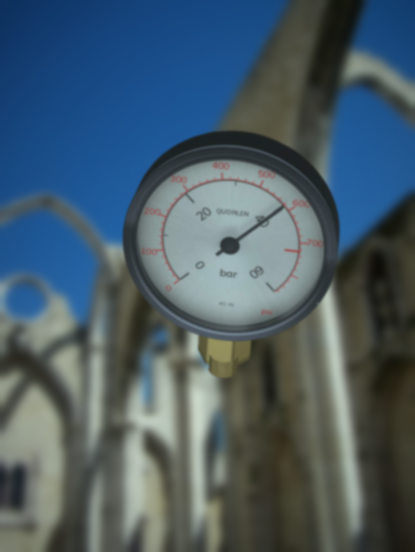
40 bar
